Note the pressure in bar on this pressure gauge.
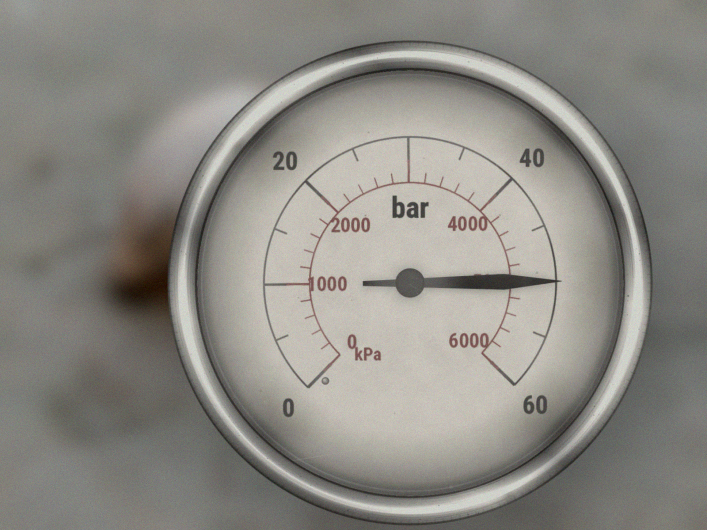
50 bar
